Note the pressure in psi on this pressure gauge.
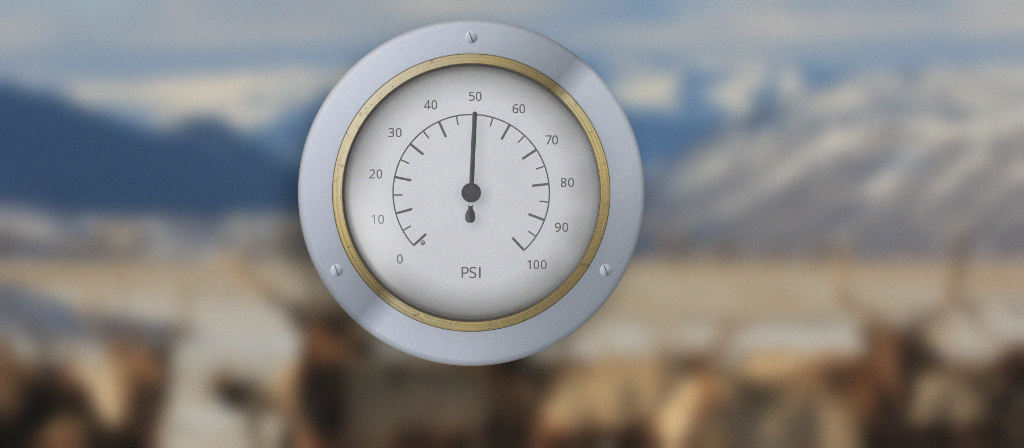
50 psi
